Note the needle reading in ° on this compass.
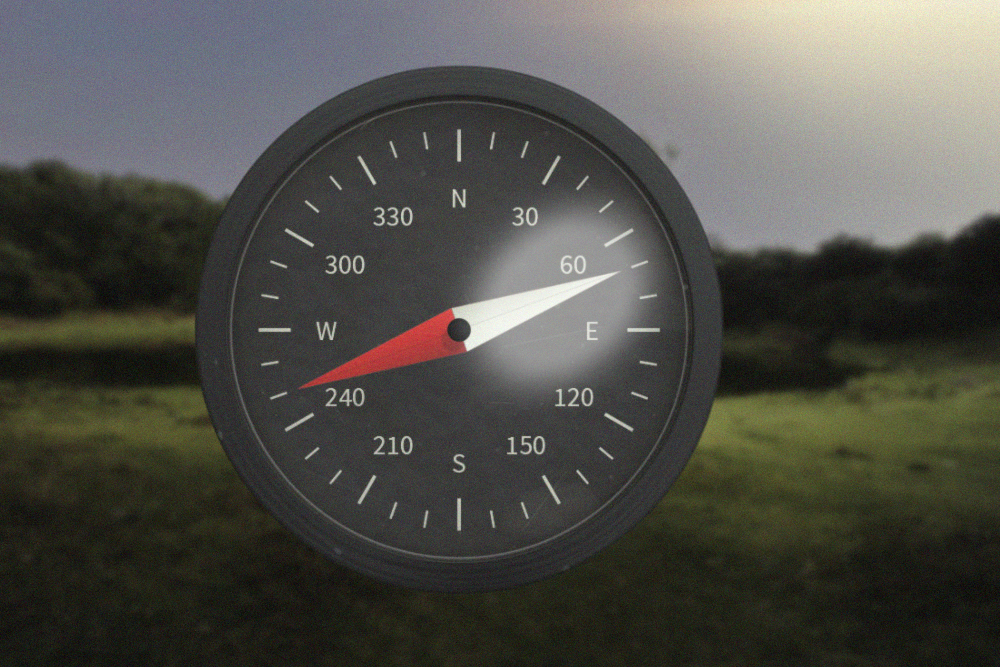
250 °
